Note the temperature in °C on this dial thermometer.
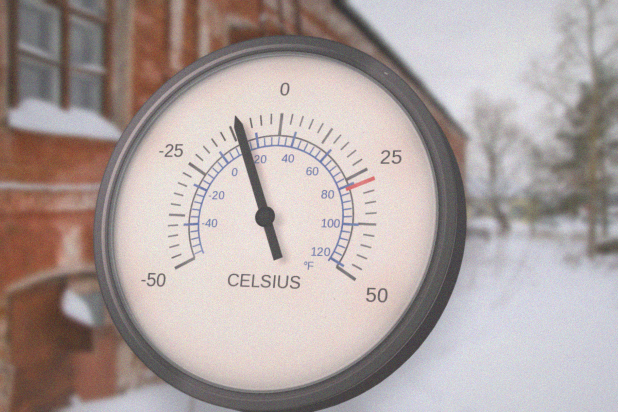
-10 °C
